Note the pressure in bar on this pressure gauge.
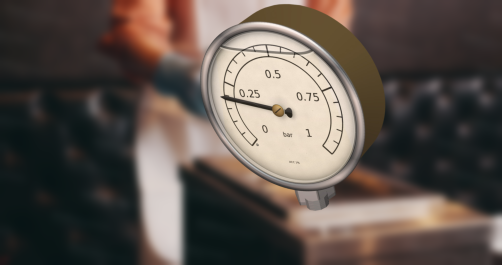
0.2 bar
